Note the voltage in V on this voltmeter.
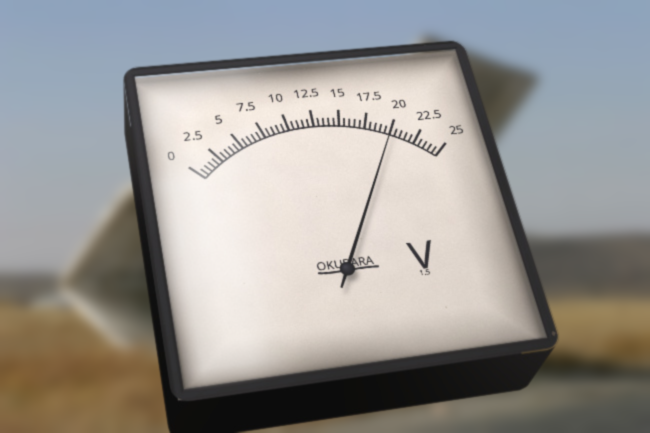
20 V
